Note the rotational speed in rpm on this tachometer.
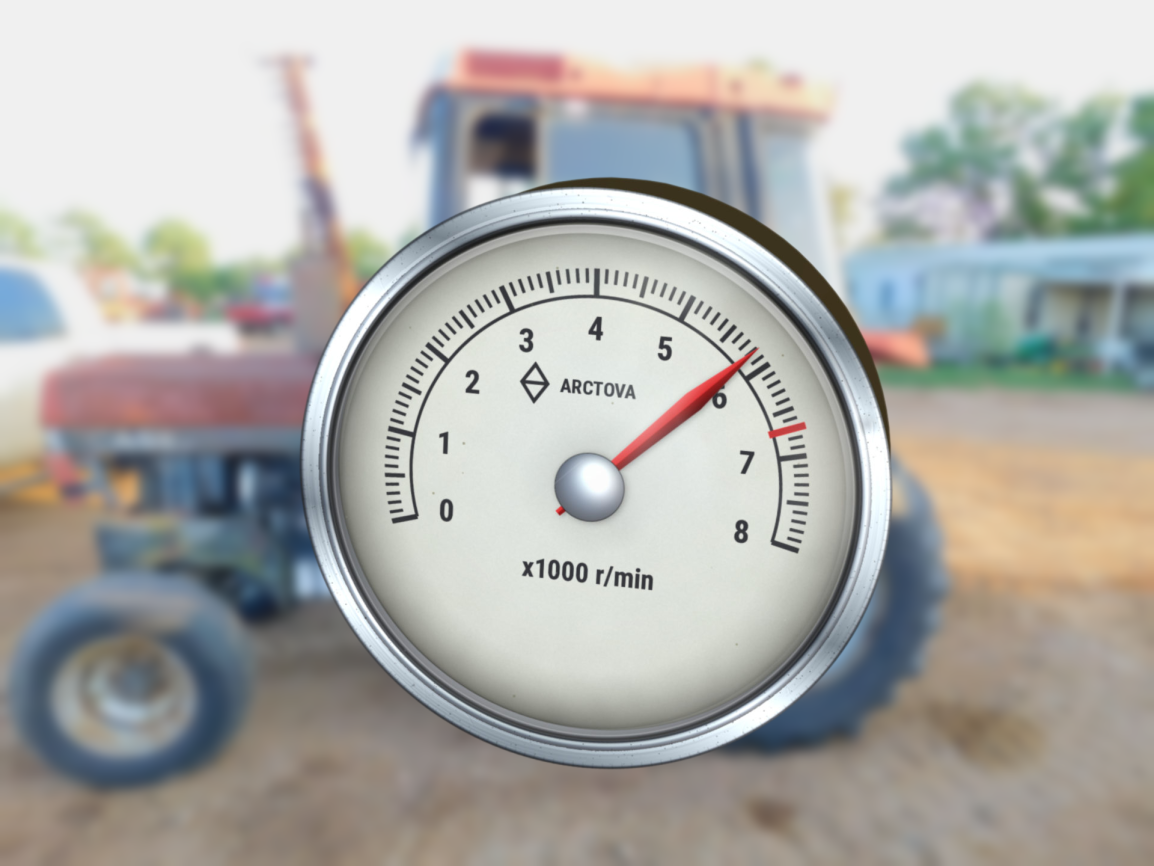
5800 rpm
